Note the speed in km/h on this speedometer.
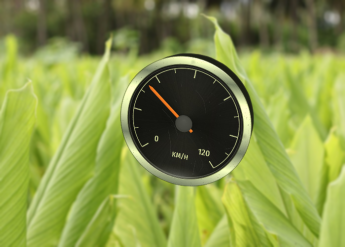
35 km/h
